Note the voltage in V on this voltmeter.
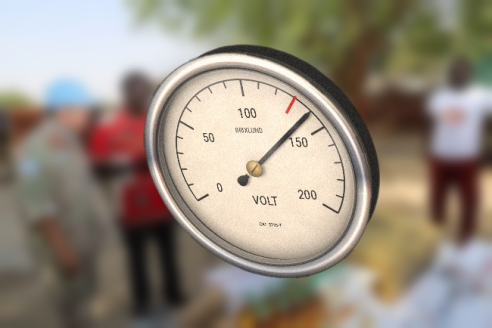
140 V
